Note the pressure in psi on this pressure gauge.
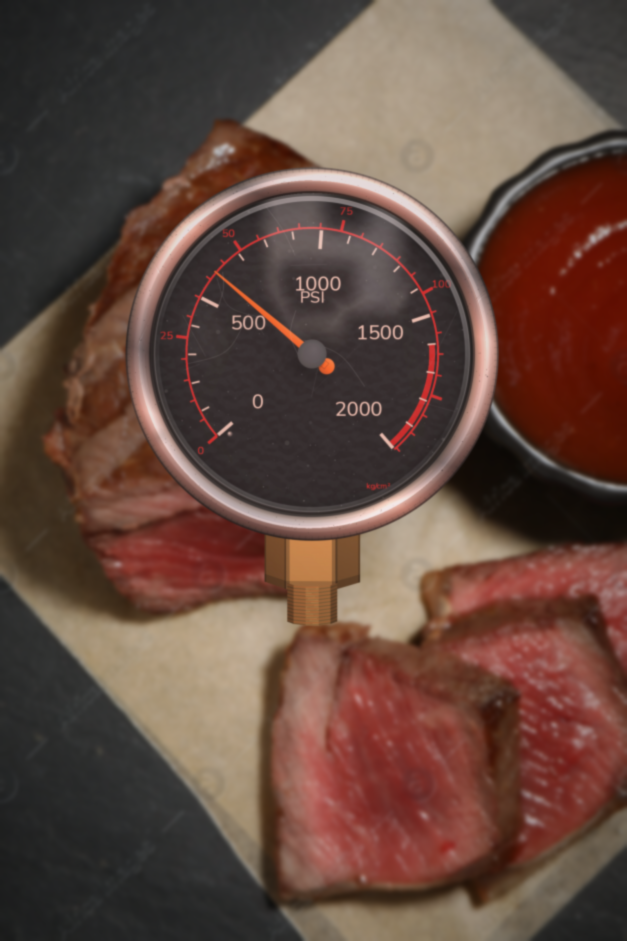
600 psi
